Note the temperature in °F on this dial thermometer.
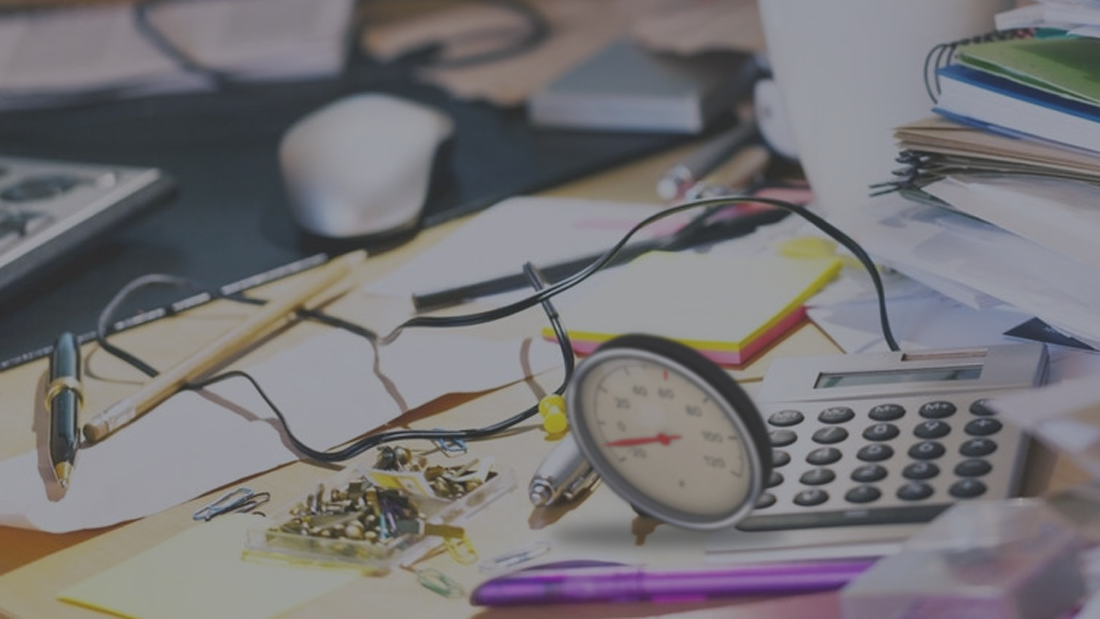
-10 °F
